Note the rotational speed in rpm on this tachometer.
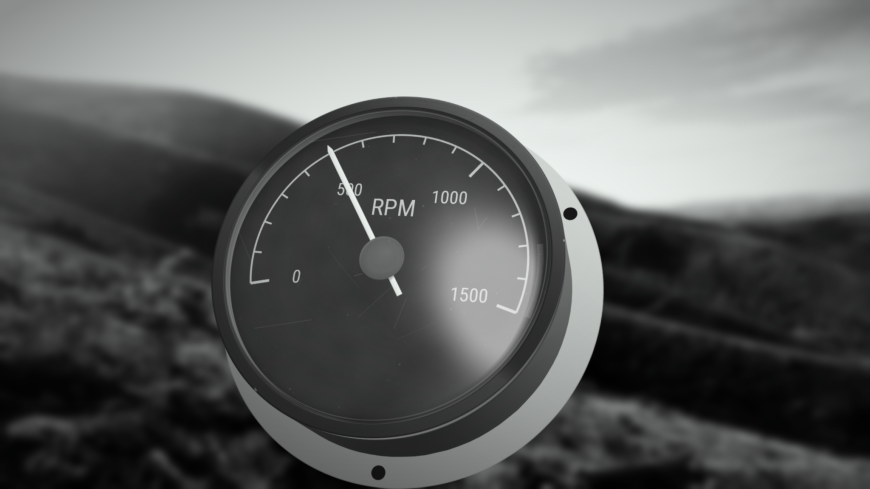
500 rpm
